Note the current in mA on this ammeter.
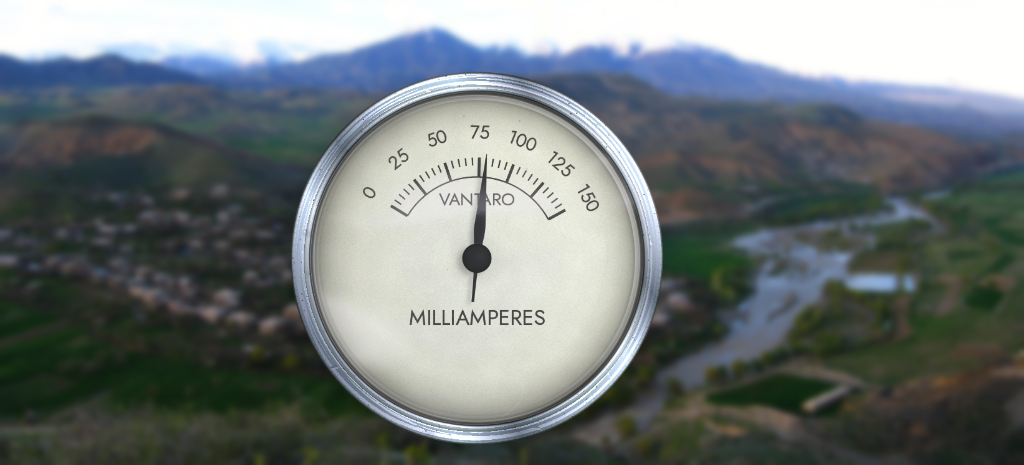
80 mA
